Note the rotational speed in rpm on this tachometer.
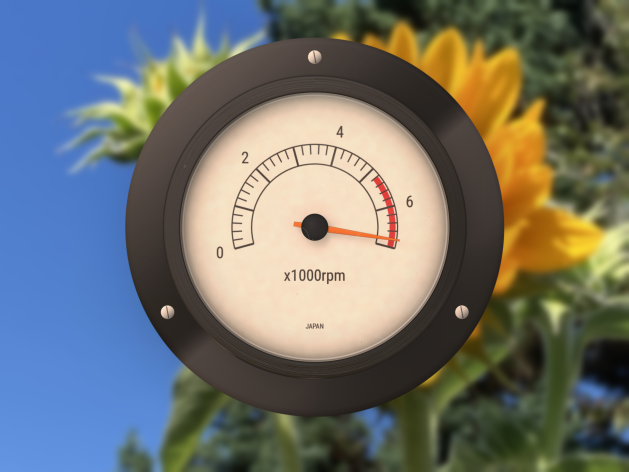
6800 rpm
